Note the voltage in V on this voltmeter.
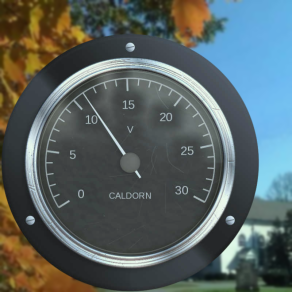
11 V
